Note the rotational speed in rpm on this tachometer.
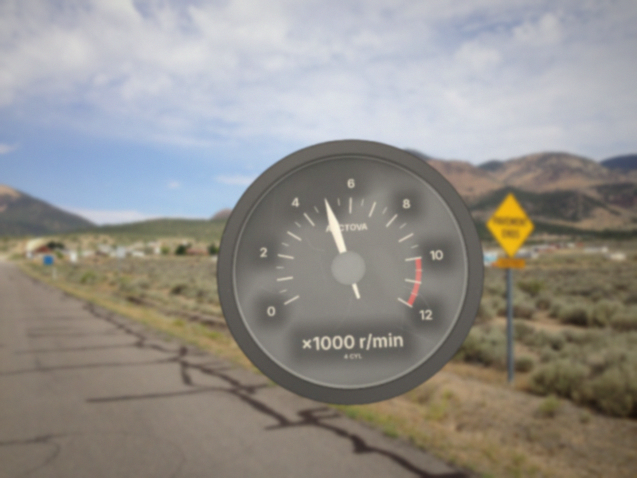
5000 rpm
